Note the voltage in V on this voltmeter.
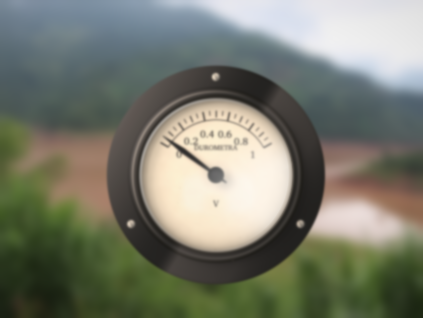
0.05 V
